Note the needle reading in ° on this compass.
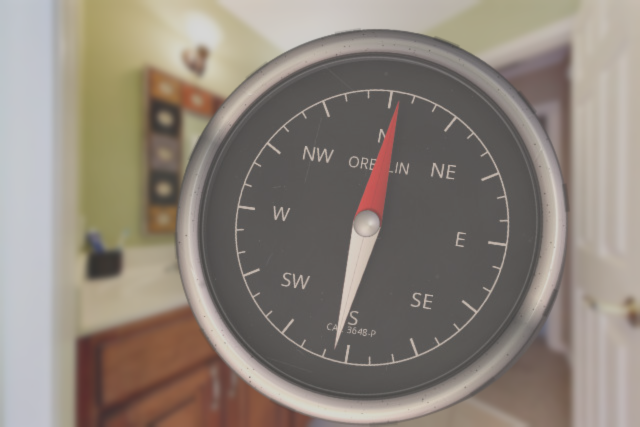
5 °
